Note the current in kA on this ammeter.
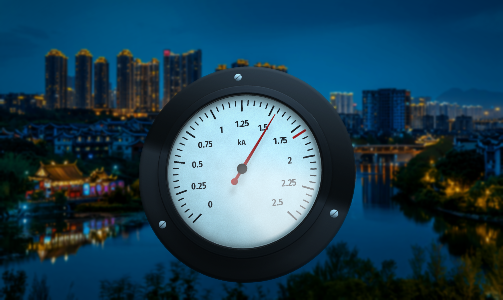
1.55 kA
